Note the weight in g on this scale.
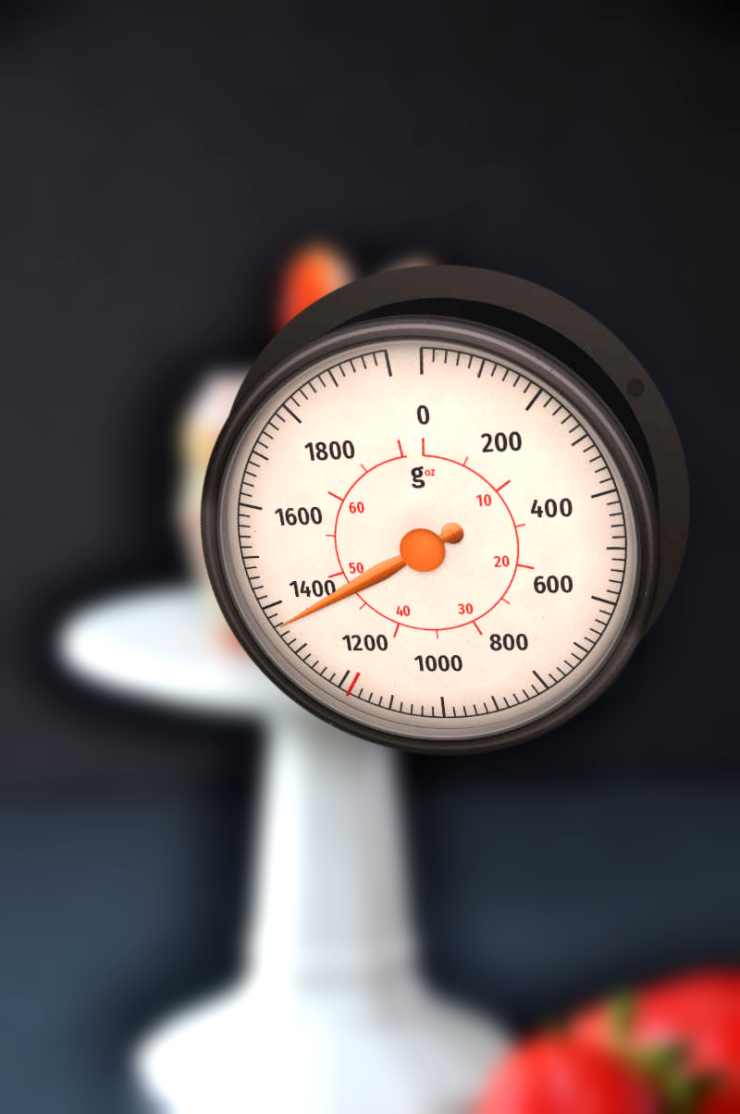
1360 g
